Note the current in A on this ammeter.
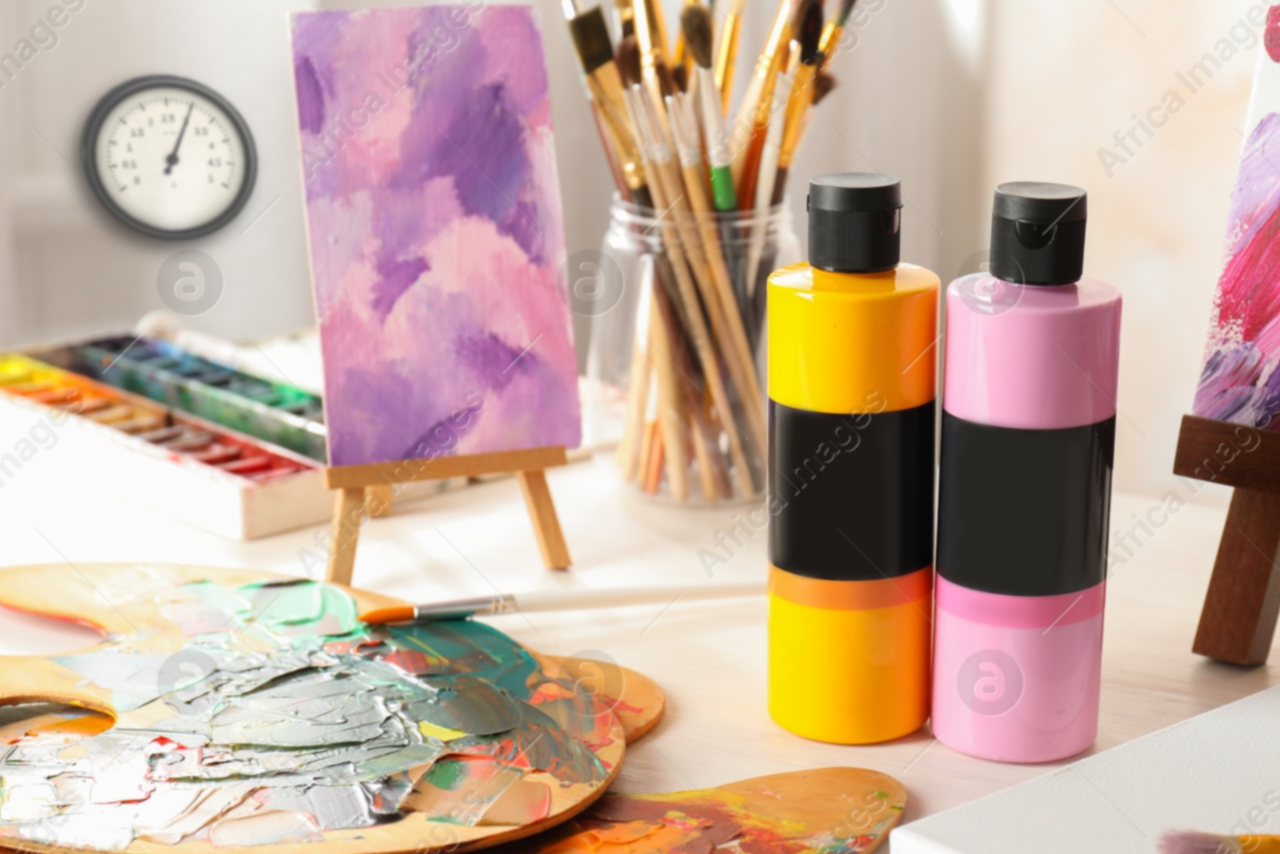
3 A
